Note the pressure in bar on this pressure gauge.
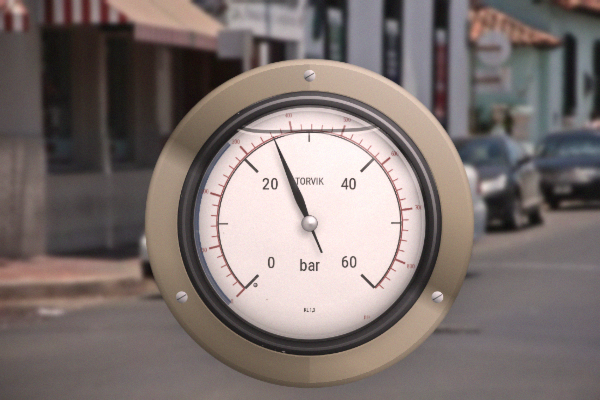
25 bar
